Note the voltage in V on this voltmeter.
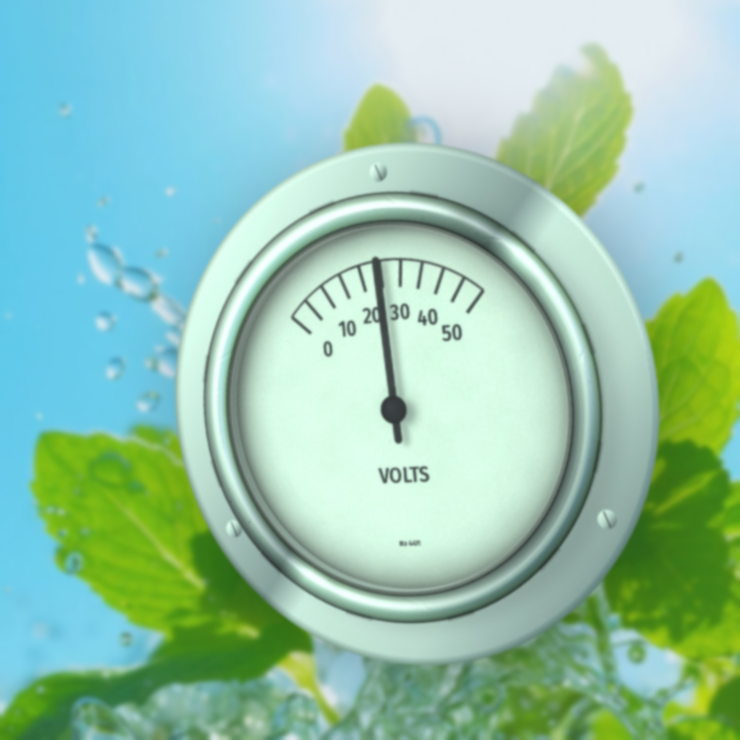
25 V
